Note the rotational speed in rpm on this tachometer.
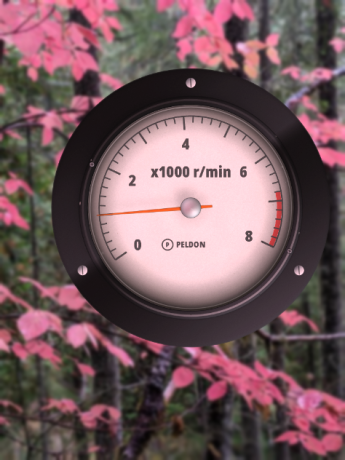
1000 rpm
